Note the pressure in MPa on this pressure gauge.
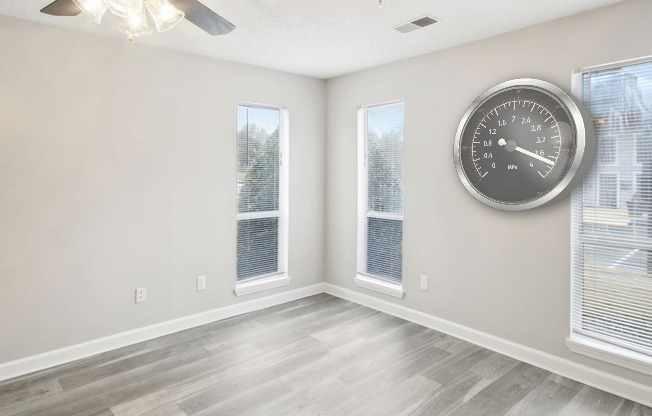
3.7 MPa
